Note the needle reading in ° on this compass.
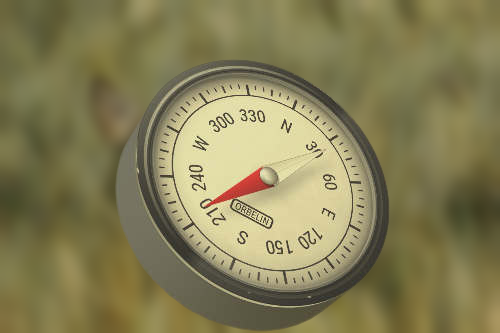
215 °
